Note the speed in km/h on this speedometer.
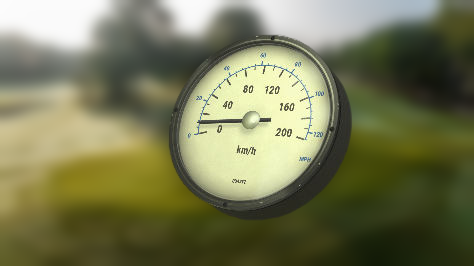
10 km/h
